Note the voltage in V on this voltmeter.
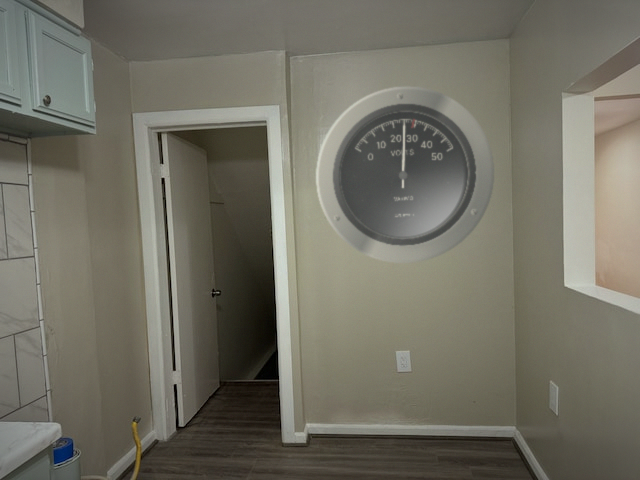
25 V
